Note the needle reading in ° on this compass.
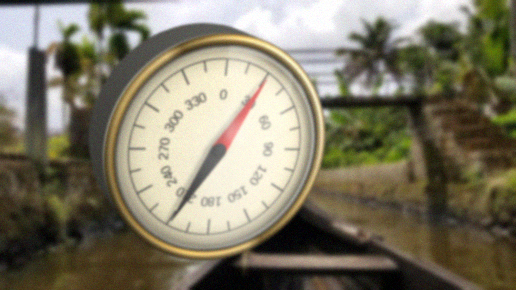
30 °
